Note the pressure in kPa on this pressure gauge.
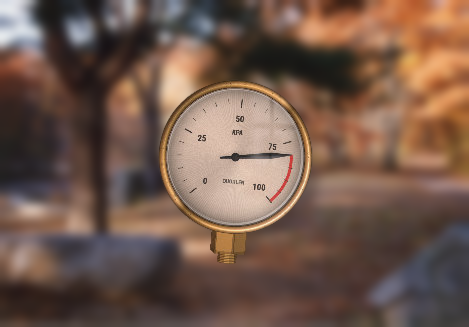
80 kPa
